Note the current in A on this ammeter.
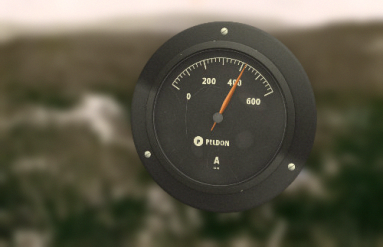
420 A
